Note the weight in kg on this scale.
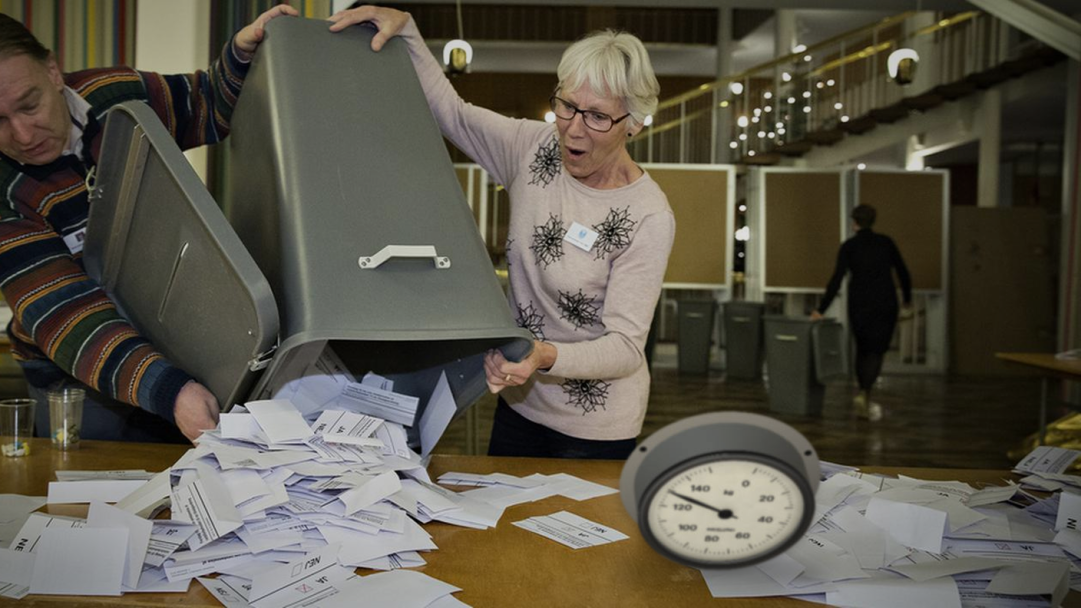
130 kg
